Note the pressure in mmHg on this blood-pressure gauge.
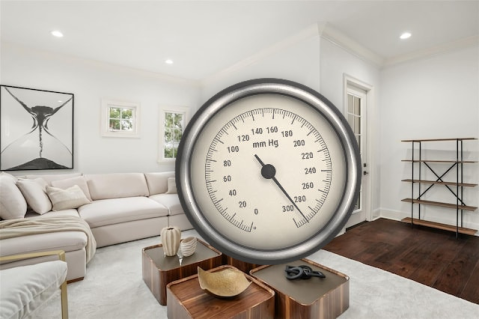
290 mmHg
